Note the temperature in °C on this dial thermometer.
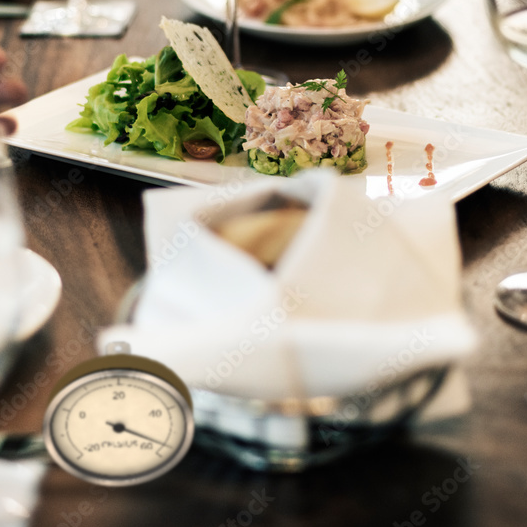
55 °C
